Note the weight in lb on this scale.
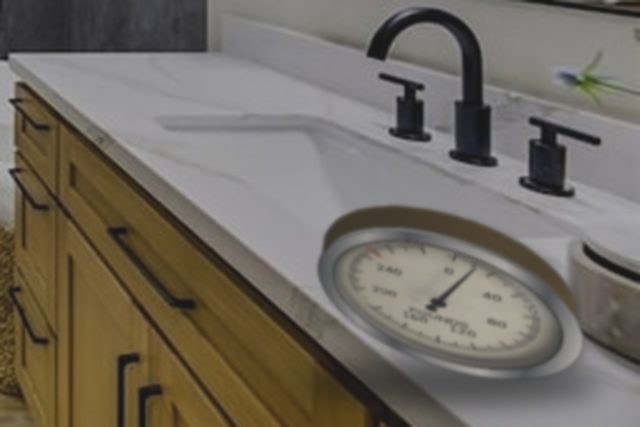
10 lb
